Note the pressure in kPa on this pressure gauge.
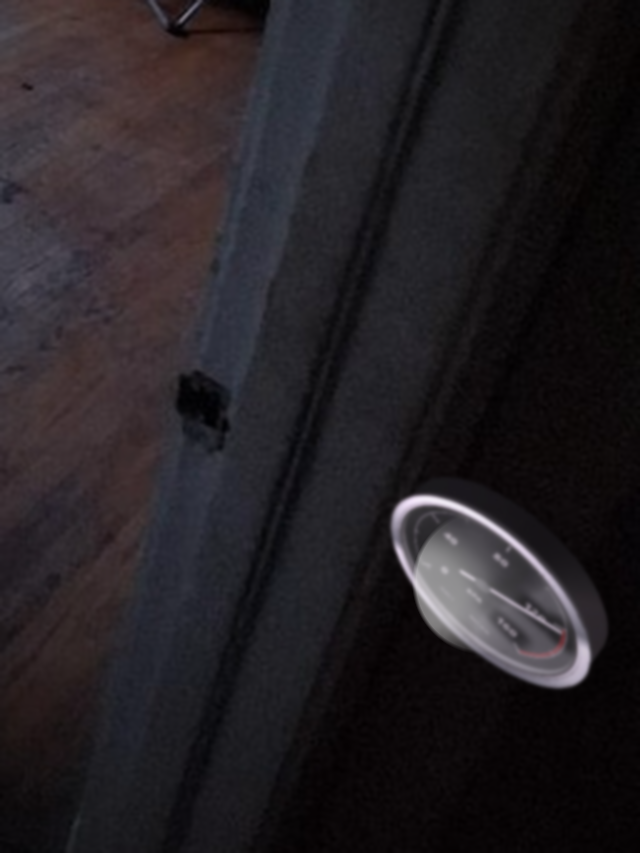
120 kPa
